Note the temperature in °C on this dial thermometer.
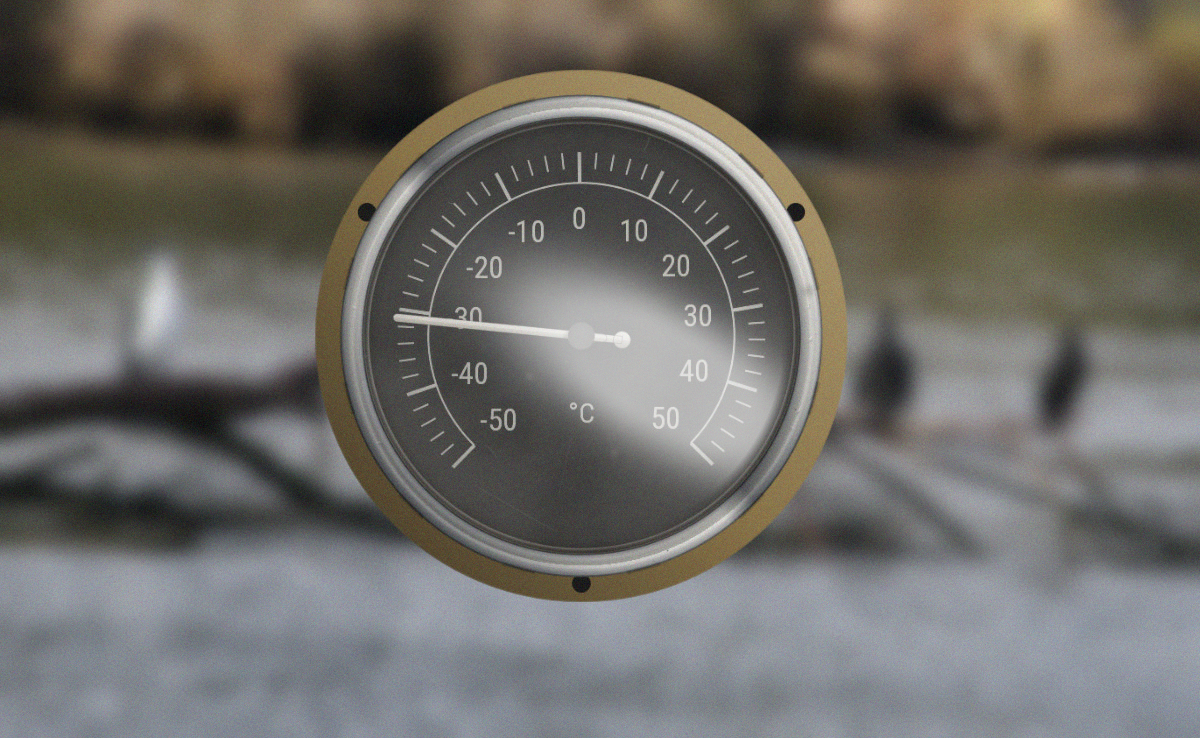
-31 °C
